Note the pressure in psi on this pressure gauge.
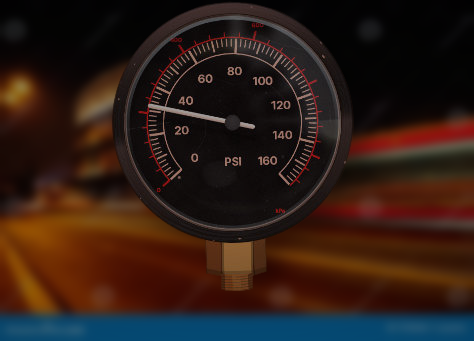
32 psi
